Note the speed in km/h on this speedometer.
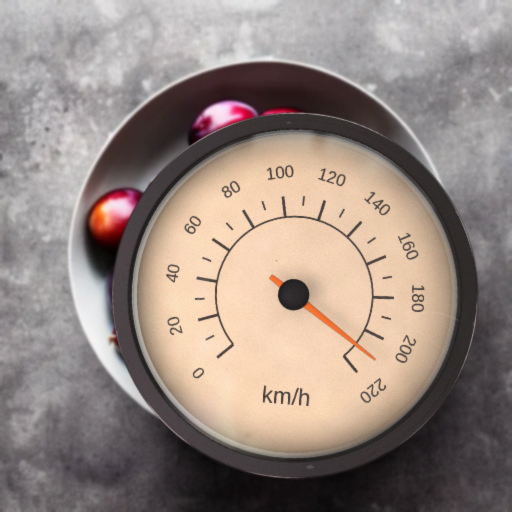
210 km/h
